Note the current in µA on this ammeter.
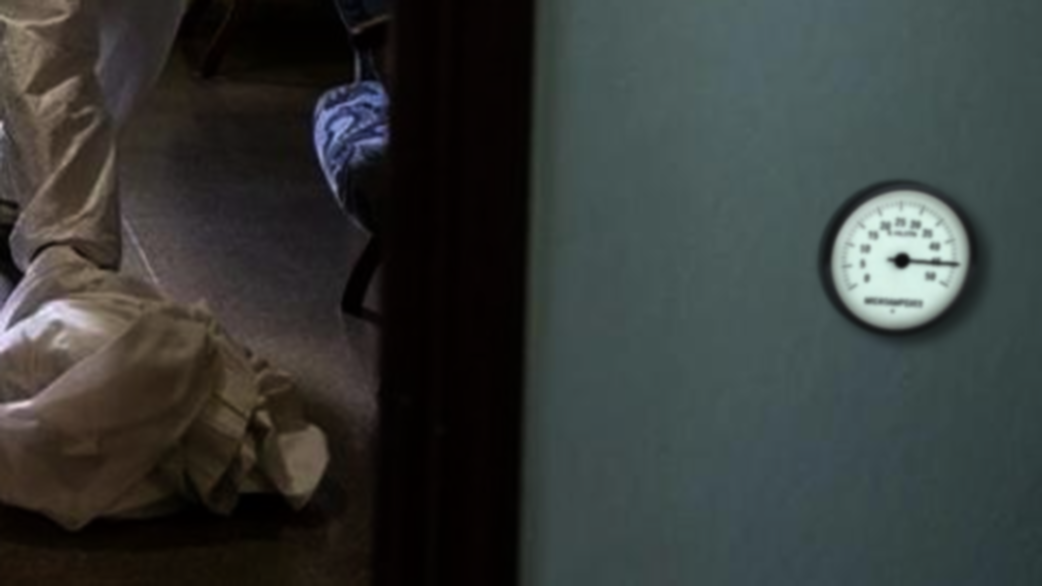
45 µA
